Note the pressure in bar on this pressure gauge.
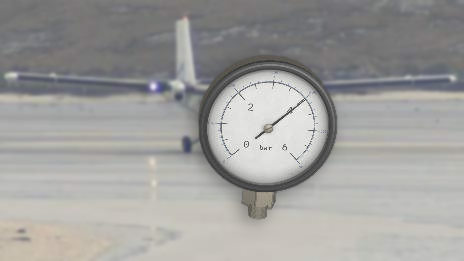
4 bar
